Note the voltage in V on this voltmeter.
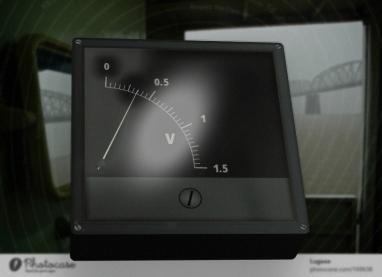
0.35 V
